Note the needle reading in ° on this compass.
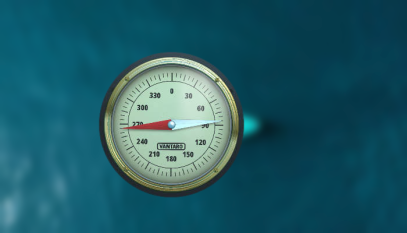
265 °
